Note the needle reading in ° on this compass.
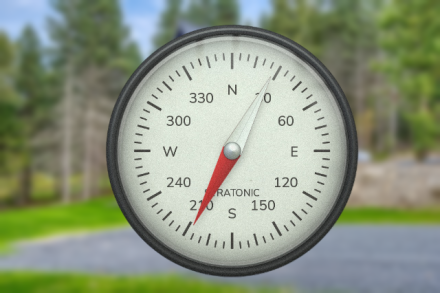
207.5 °
